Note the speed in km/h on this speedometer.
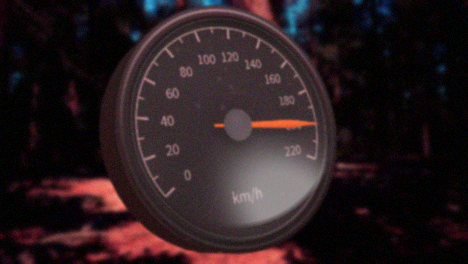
200 km/h
